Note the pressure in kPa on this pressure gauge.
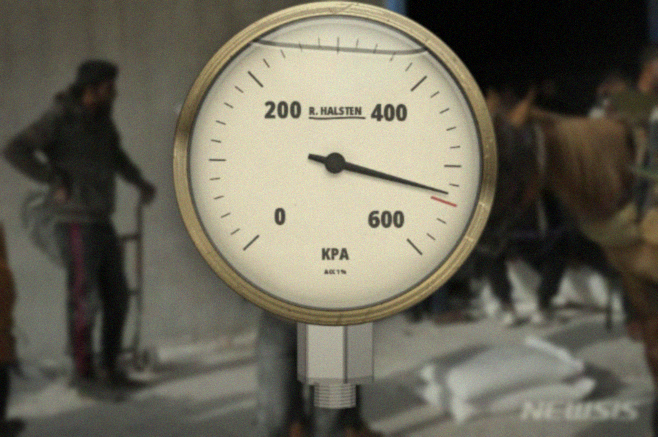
530 kPa
